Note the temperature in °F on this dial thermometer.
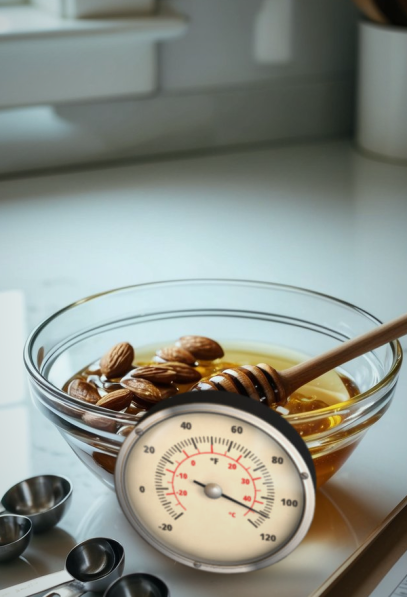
110 °F
